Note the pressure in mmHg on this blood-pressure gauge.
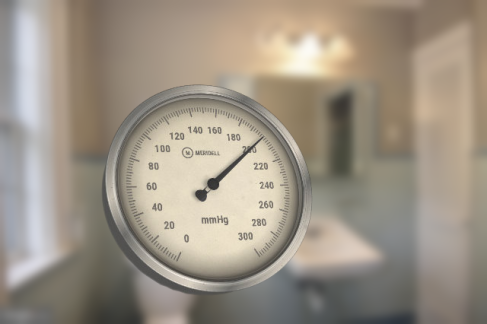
200 mmHg
